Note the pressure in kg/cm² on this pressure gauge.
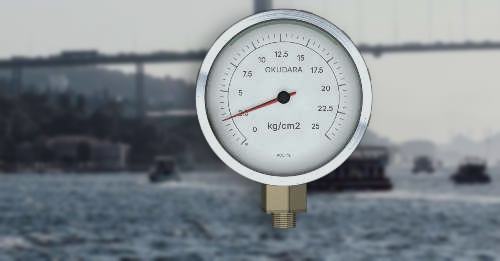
2.5 kg/cm²
